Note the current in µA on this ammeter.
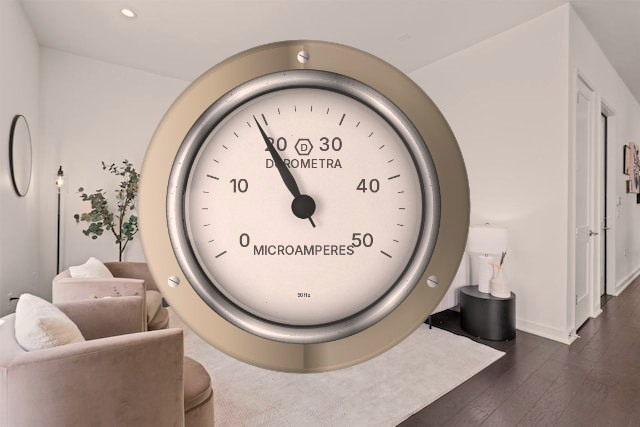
19 µA
